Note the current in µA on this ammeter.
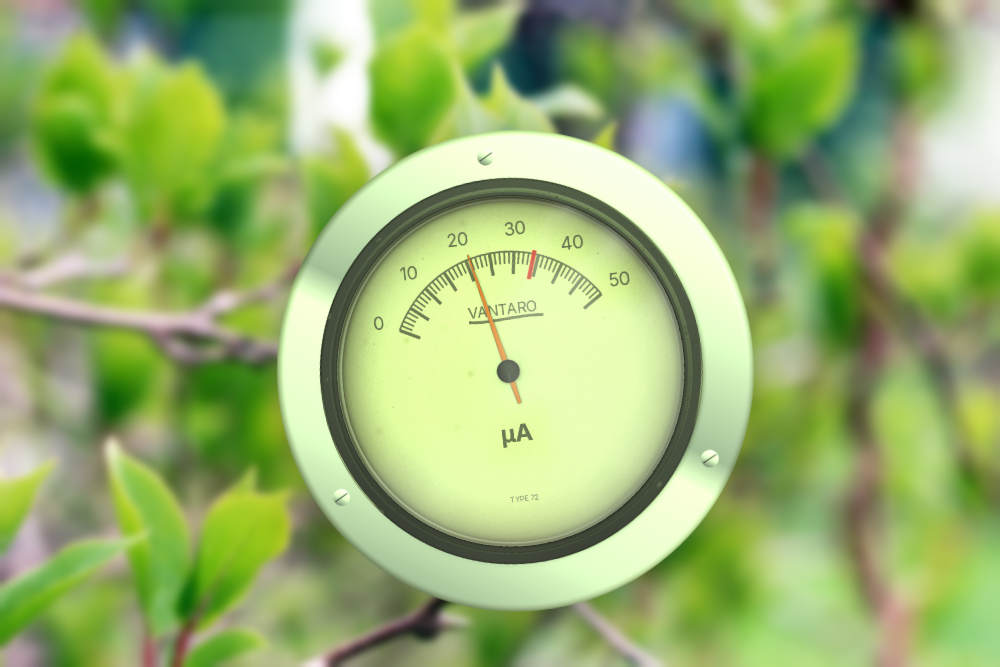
21 µA
